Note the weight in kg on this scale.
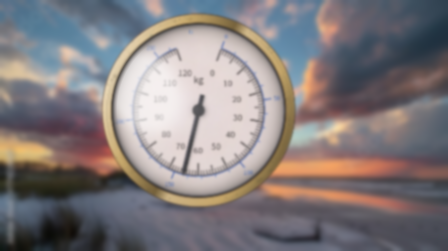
65 kg
